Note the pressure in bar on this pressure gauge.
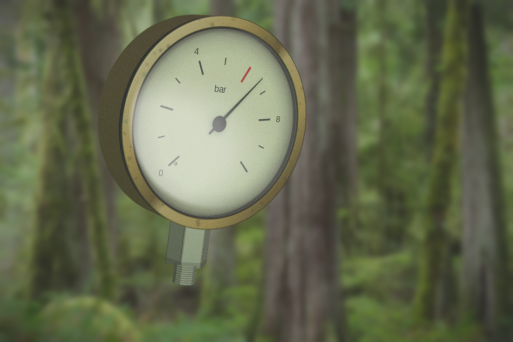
6.5 bar
